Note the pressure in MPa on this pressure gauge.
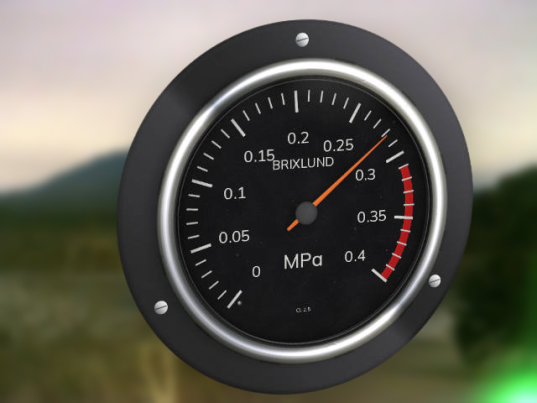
0.28 MPa
